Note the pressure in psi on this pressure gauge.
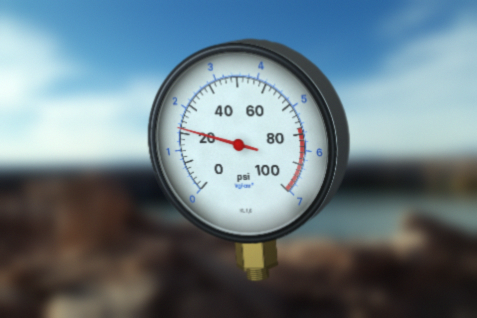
22 psi
